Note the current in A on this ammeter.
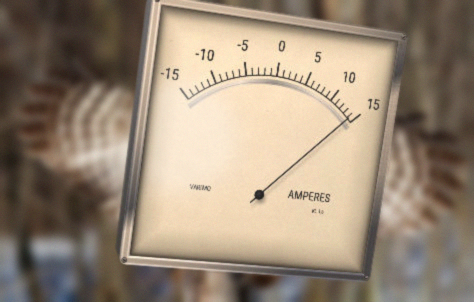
14 A
